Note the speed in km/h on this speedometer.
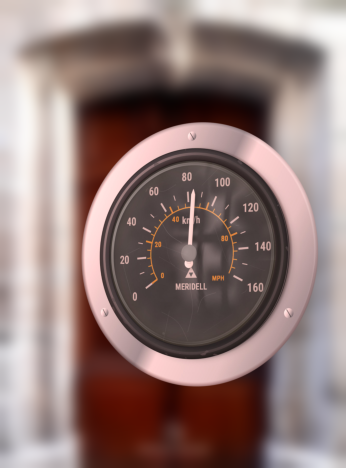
85 km/h
